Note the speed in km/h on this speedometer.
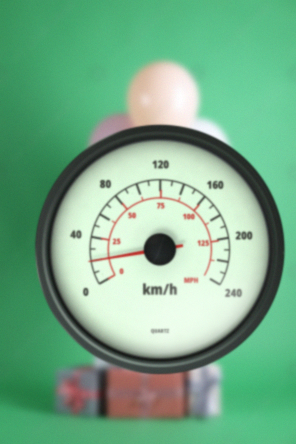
20 km/h
